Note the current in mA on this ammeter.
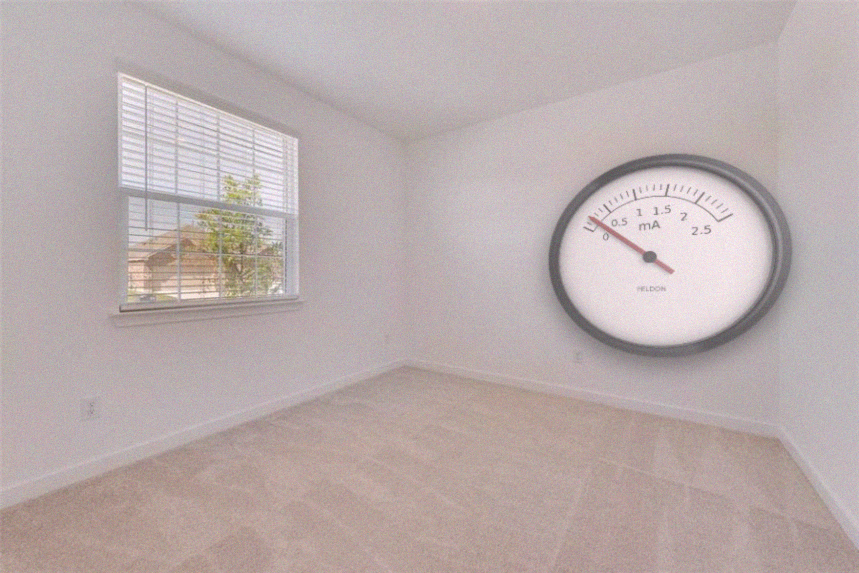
0.2 mA
